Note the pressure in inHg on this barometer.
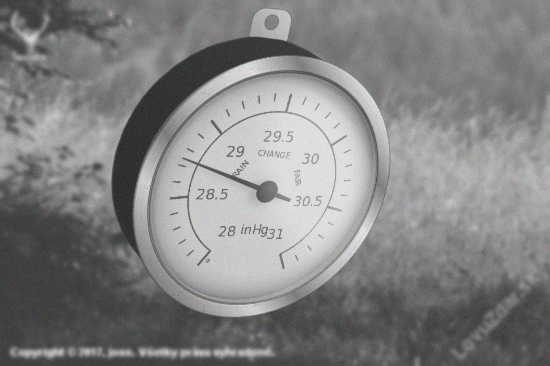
28.75 inHg
